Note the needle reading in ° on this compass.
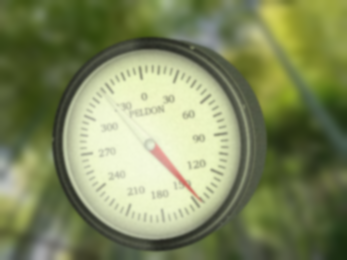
145 °
